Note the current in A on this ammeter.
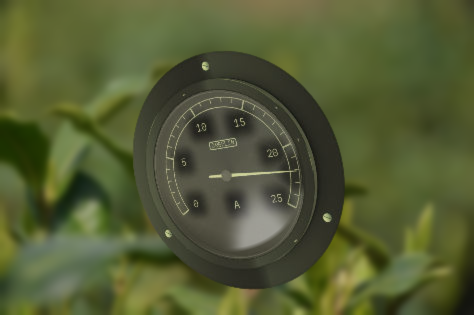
22 A
